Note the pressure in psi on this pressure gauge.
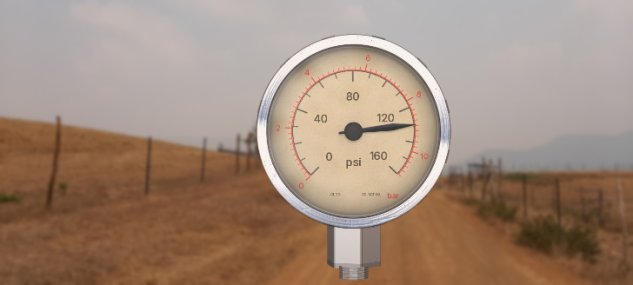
130 psi
